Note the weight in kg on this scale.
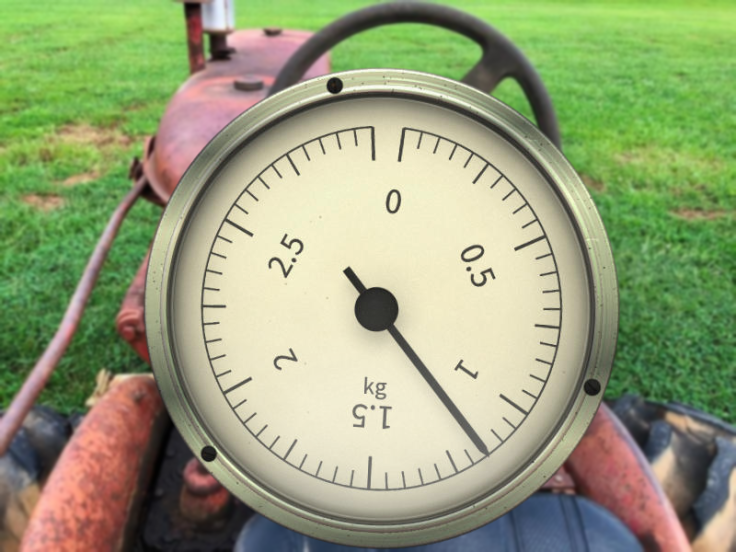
1.15 kg
